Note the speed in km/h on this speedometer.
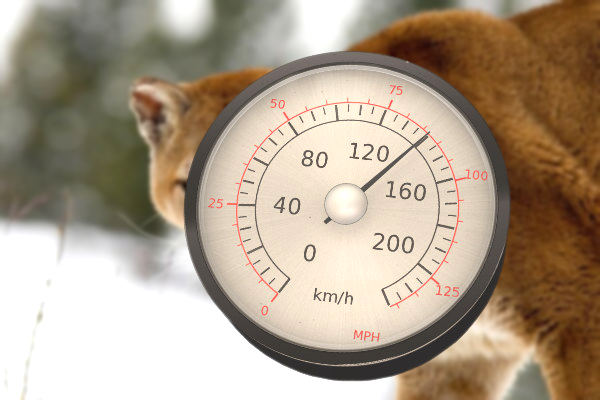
140 km/h
